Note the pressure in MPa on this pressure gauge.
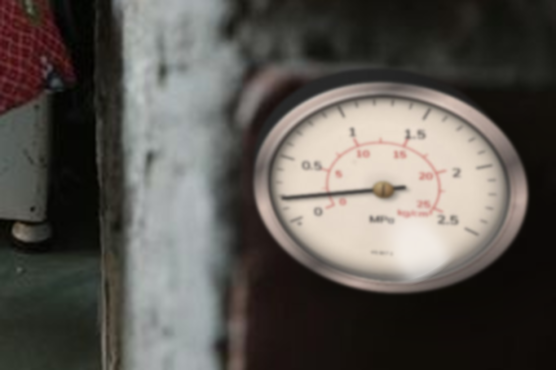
0.2 MPa
